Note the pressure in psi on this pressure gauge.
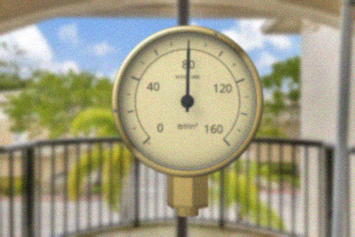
80 psi
